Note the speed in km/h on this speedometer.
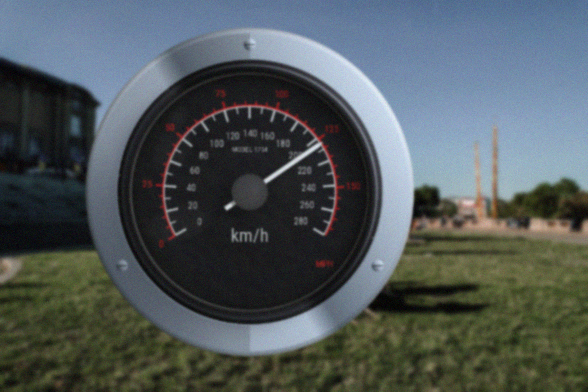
205 km/h
